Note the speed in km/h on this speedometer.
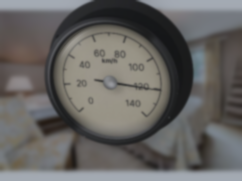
120 km/h
